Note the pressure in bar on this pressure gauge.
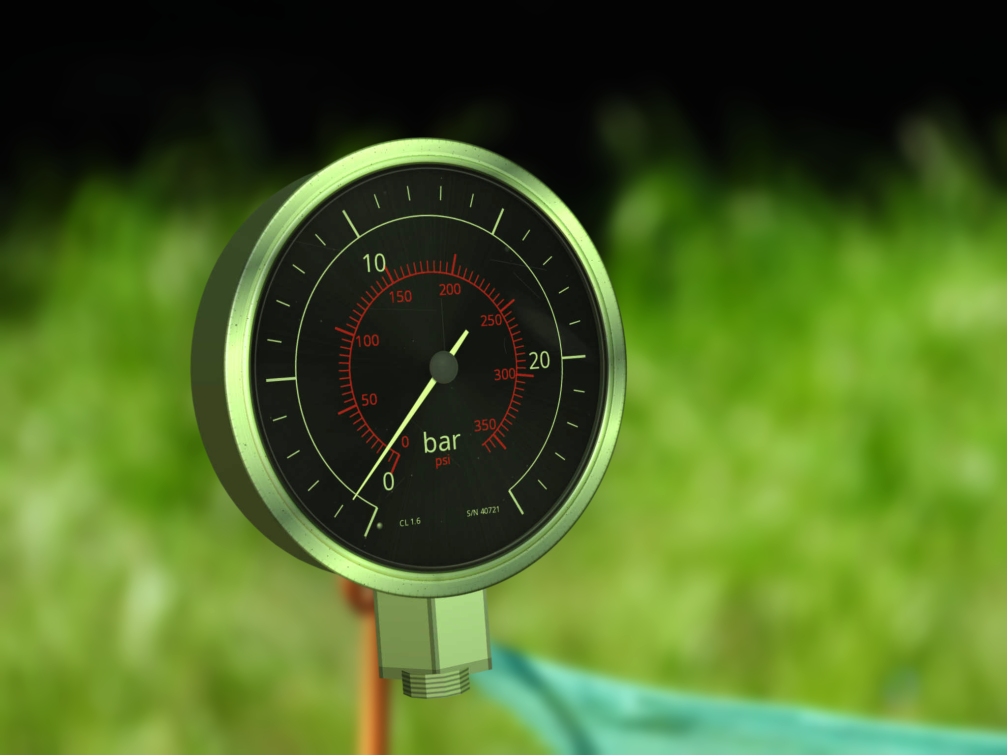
1 bar
